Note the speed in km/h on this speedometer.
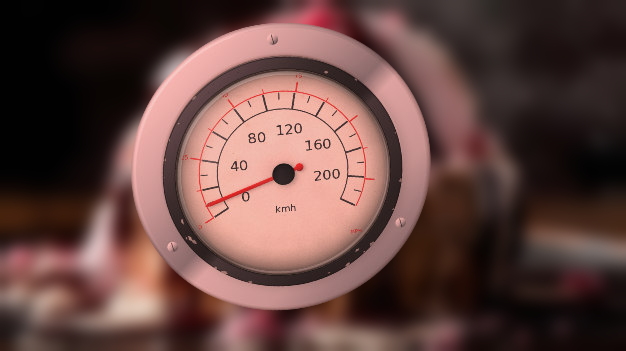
10 km/h
